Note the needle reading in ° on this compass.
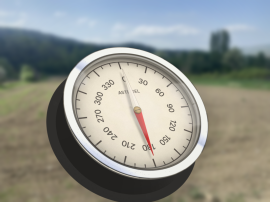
180 °
